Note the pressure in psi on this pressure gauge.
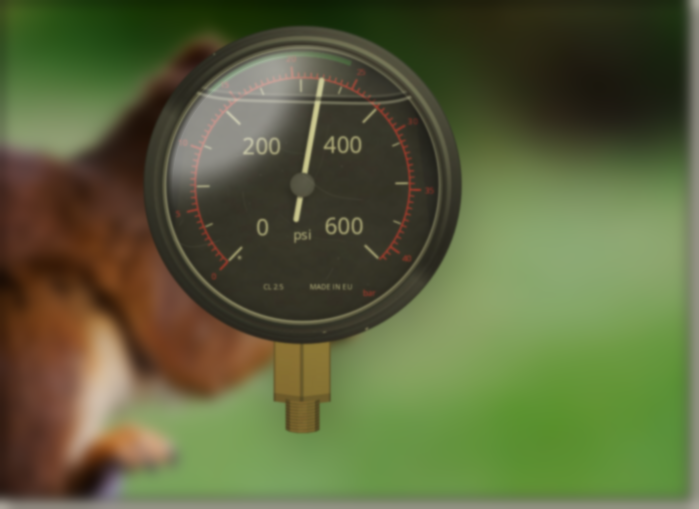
325 psi
